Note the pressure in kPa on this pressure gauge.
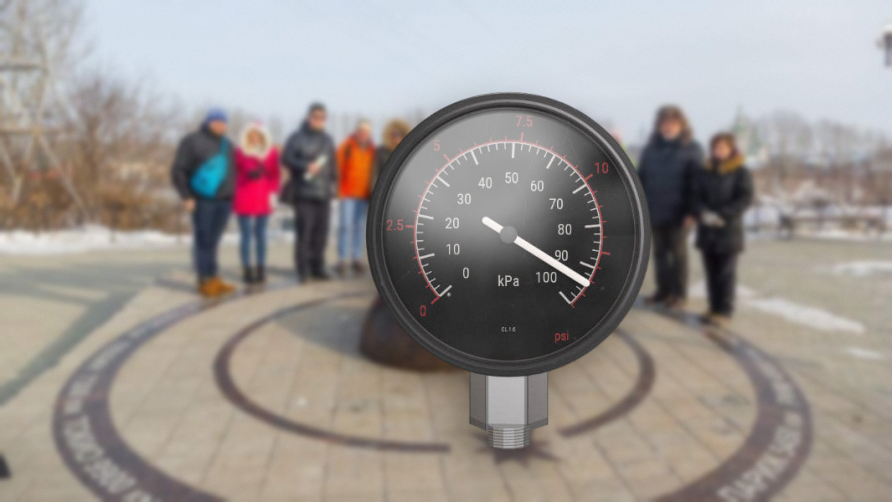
94 kPa
